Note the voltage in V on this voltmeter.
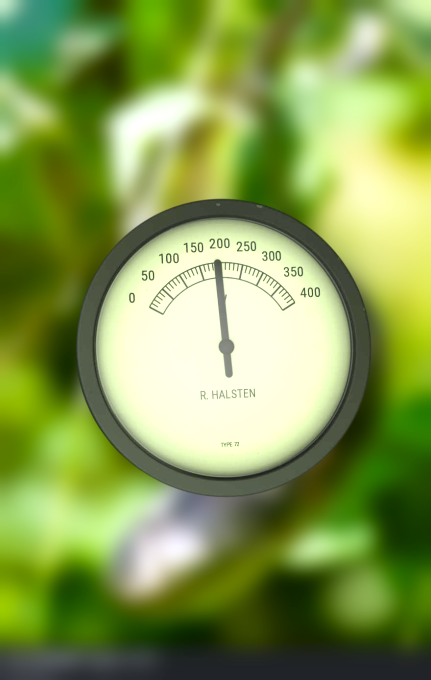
190 V
